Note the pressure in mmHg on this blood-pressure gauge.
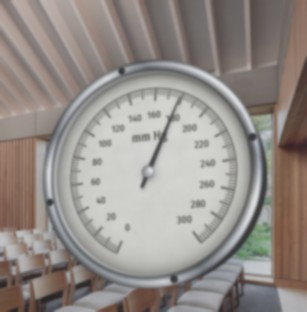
180 mmHg
